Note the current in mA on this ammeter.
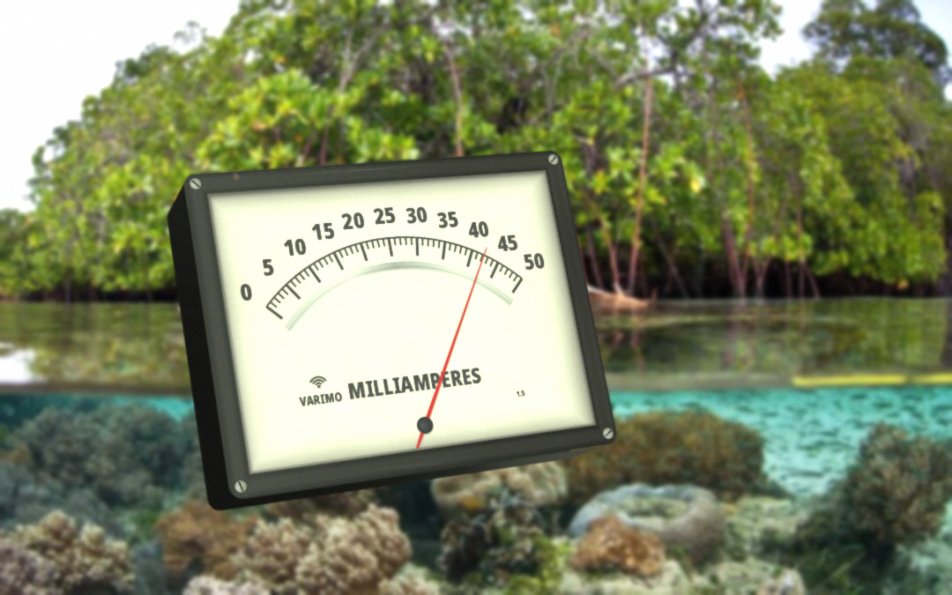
42 mA
